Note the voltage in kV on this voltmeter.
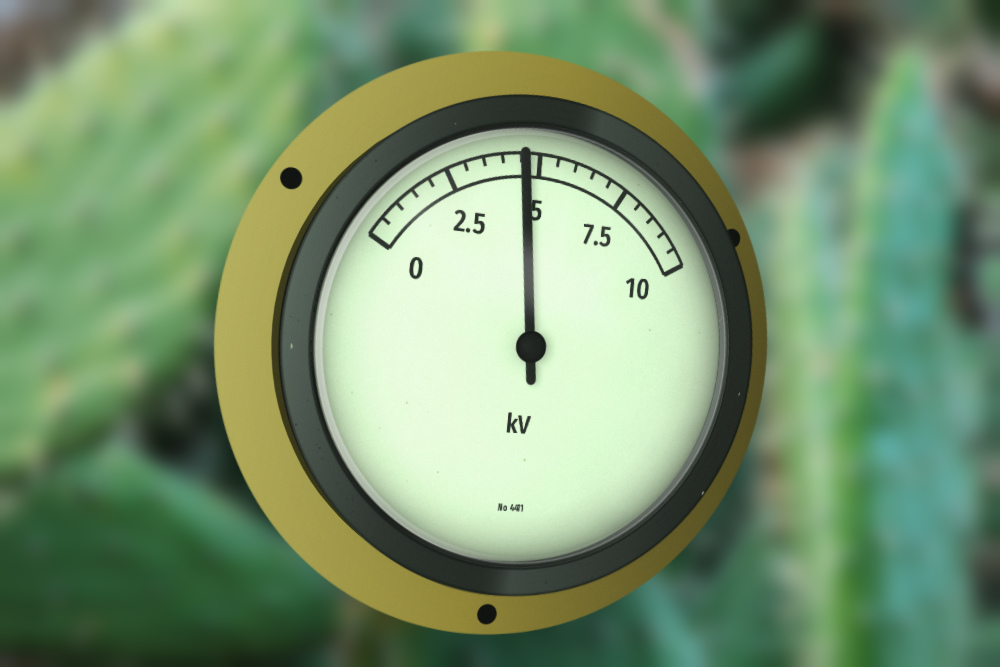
4.5 kV
